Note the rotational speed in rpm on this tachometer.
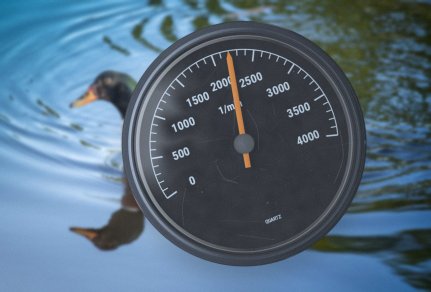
2200 rpm
